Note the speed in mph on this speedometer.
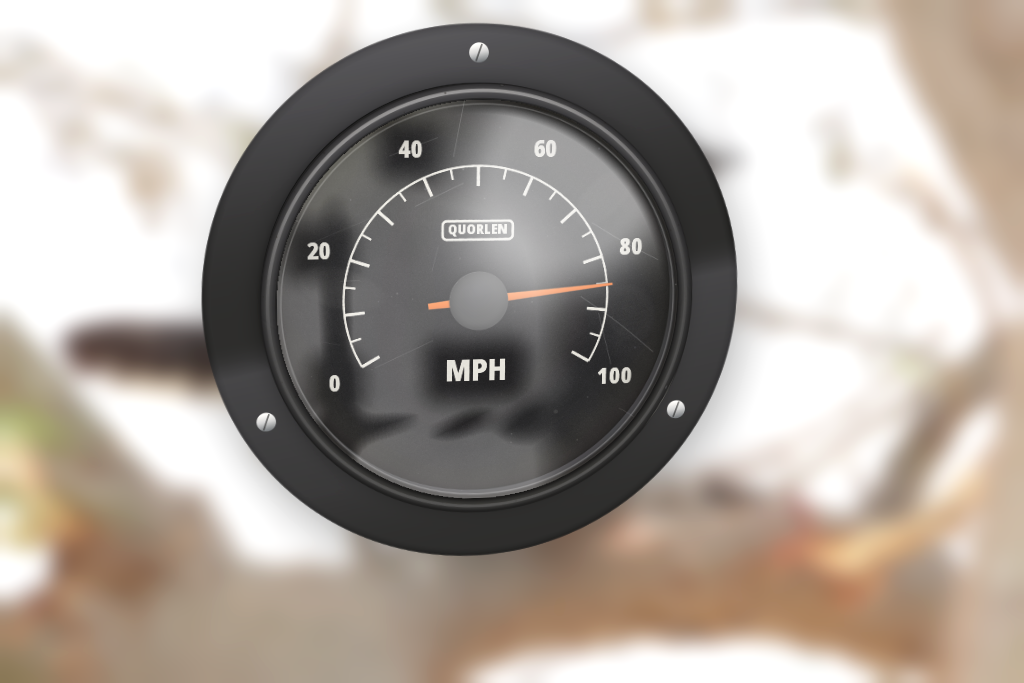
85 mph
